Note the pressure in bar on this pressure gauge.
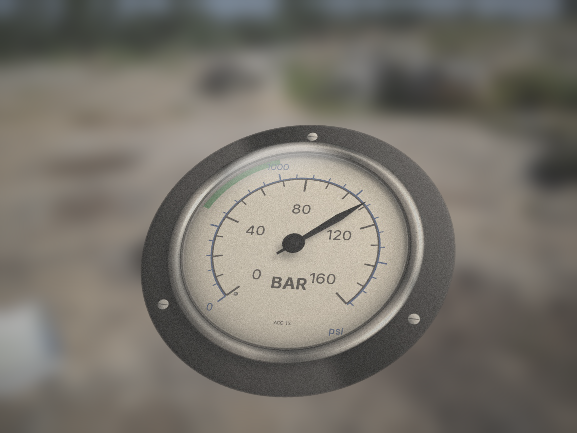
110 bar
